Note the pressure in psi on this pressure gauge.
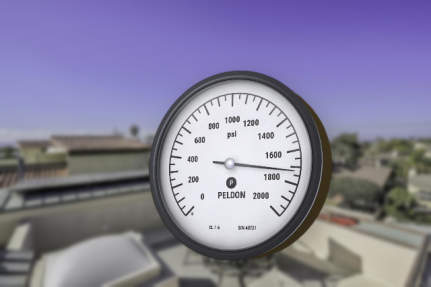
1725 psi
